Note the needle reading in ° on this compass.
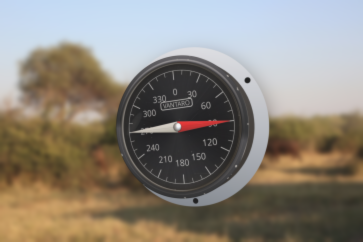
90 °
